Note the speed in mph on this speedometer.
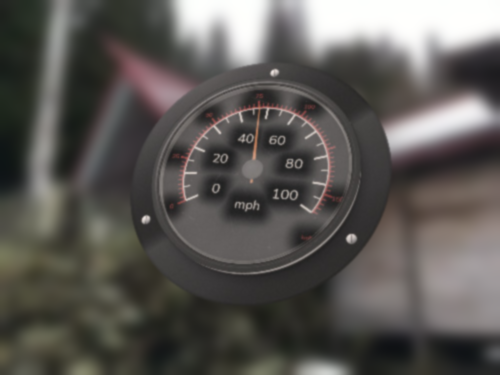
47.5 mph
